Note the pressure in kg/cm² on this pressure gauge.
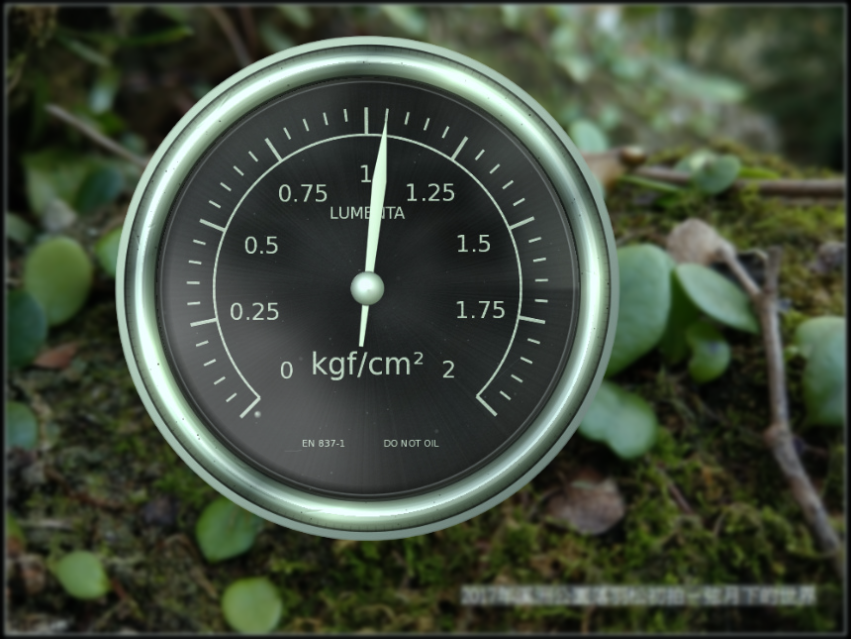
1.05 kg/cm²
